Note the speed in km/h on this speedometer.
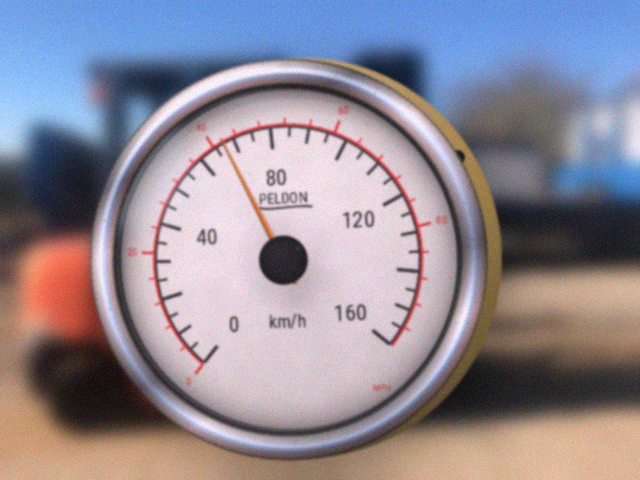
67.5 km/h
